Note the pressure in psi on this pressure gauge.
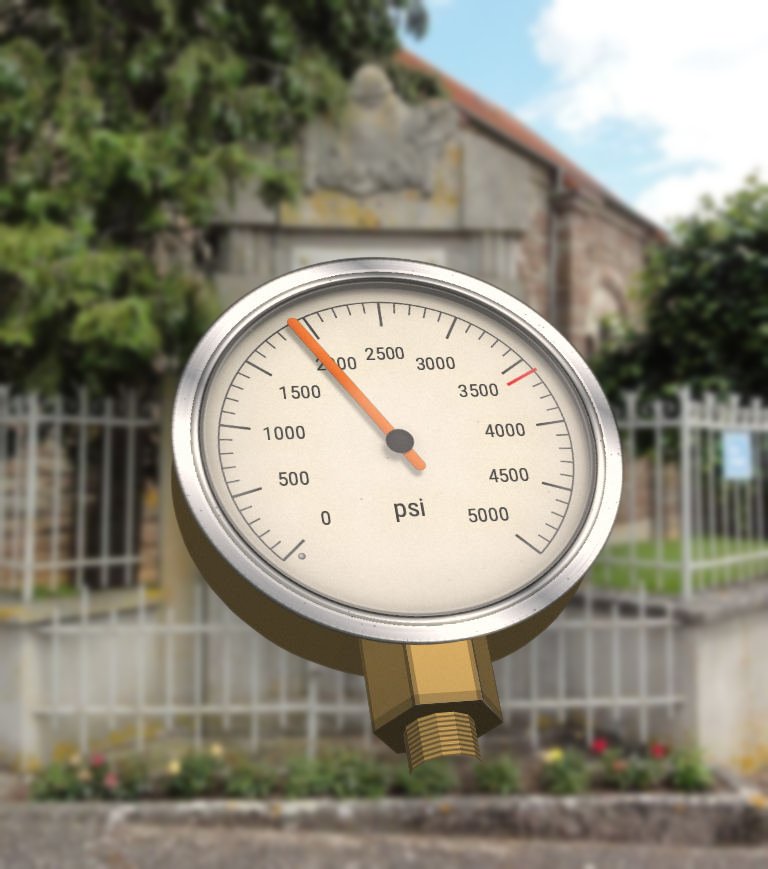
1900 psi
